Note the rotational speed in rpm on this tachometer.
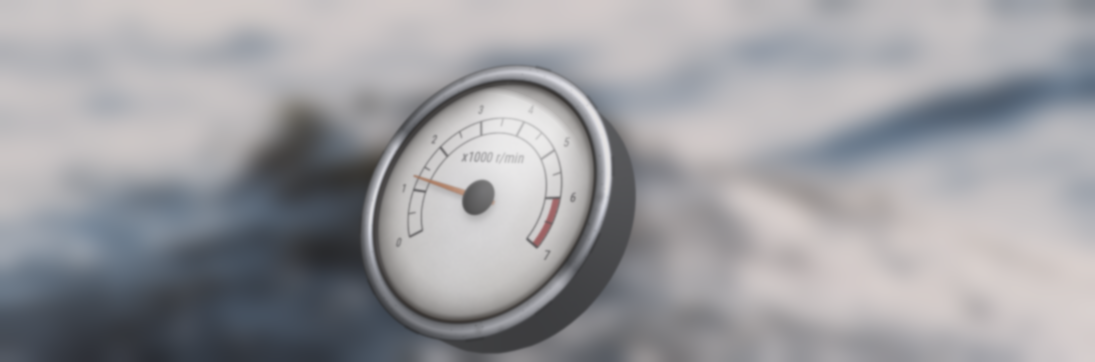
1250 rpm
